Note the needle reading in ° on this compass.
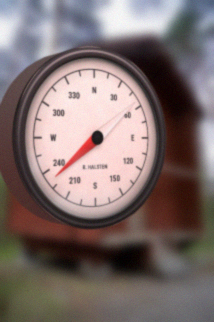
232.5 °
